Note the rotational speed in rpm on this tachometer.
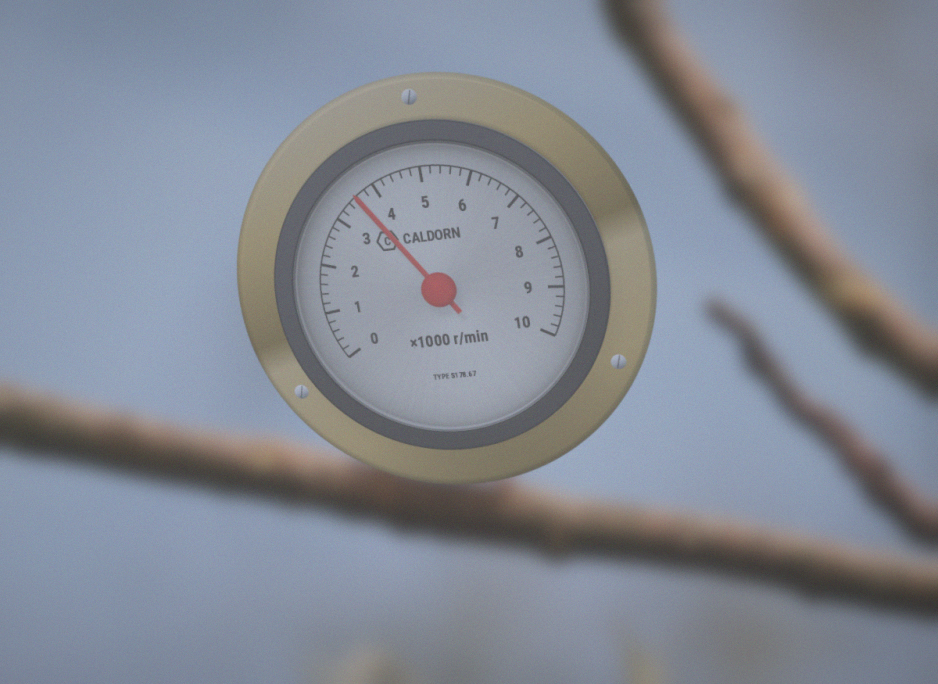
3600 rpm
